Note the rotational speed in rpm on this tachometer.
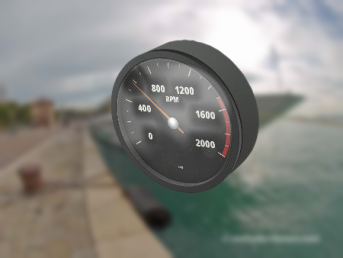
600 rpm
